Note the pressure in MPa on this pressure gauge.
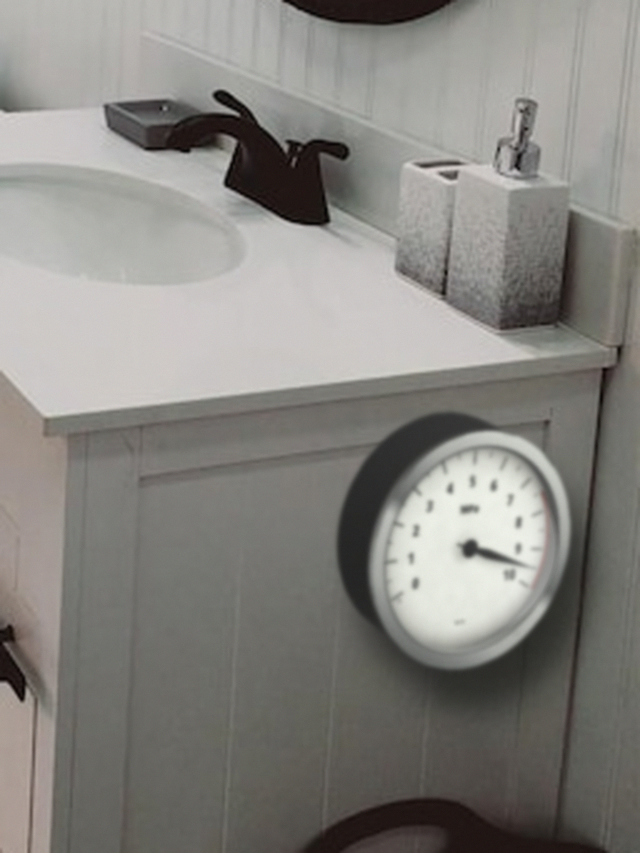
9.5 MPa
